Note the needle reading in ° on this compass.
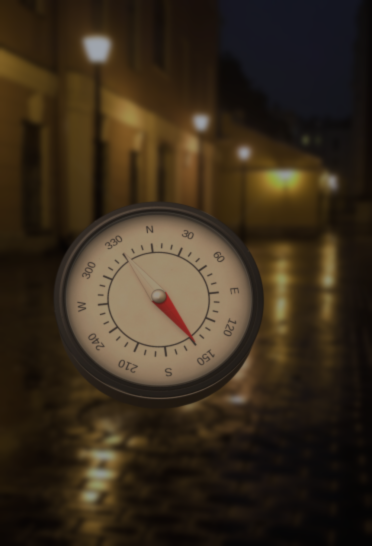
150 °
